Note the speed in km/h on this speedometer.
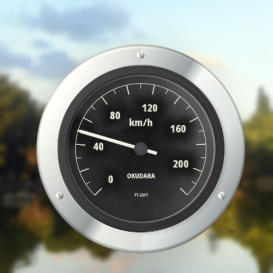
50 km/h
